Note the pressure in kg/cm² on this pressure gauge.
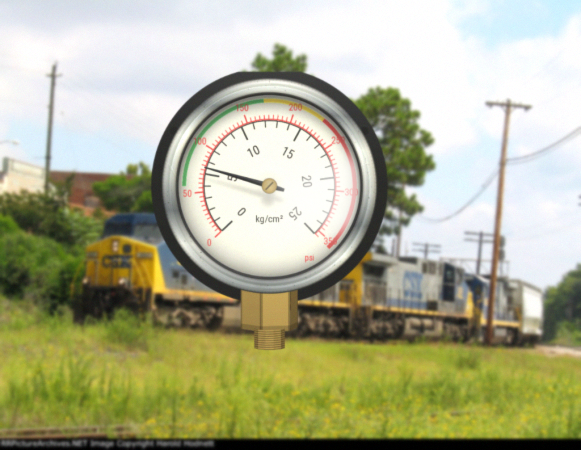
5.5 kg/cm²
